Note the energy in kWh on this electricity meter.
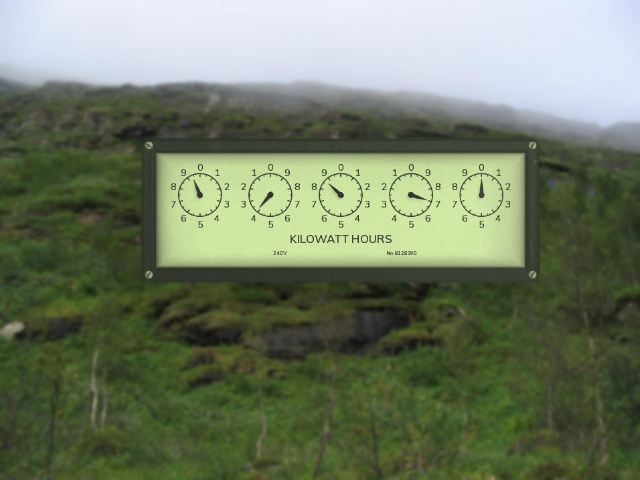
93870 kWh
